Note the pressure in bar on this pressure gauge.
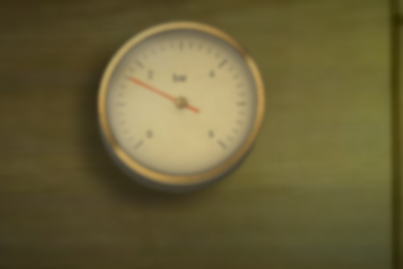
1.6 bar
